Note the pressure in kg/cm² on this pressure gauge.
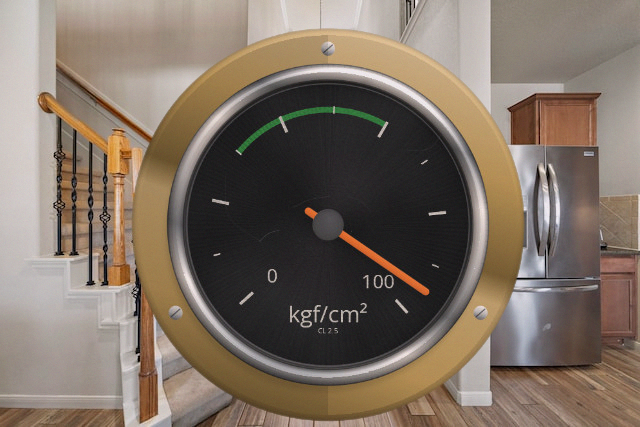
95 kg/cm²
